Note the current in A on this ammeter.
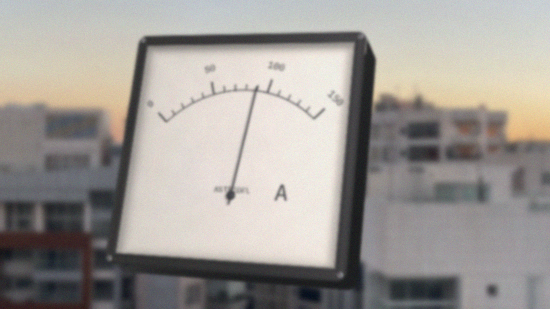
90 A
